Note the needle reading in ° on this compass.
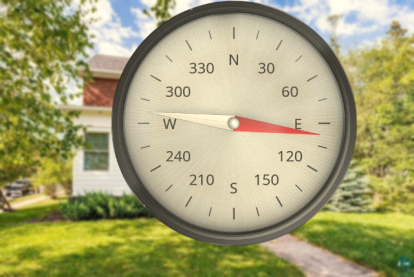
97.5 °
